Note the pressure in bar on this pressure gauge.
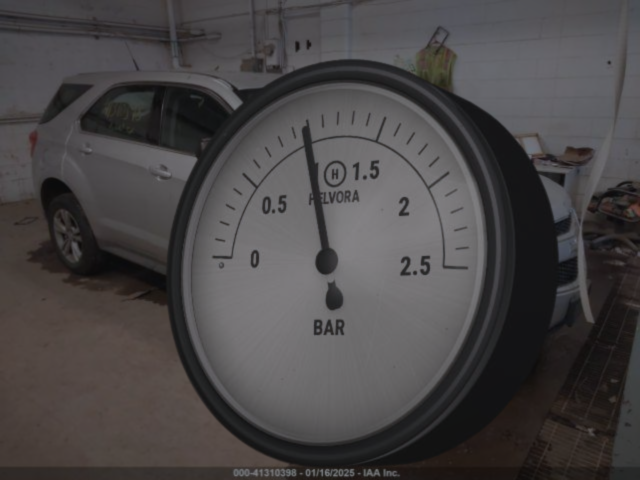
1 bar
